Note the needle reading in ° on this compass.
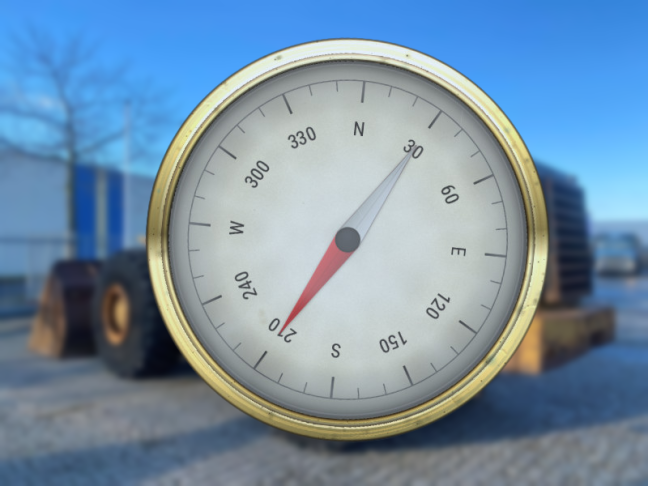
210 °
